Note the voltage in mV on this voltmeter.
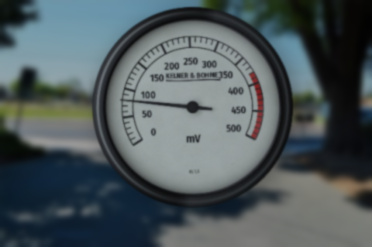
80 mV
